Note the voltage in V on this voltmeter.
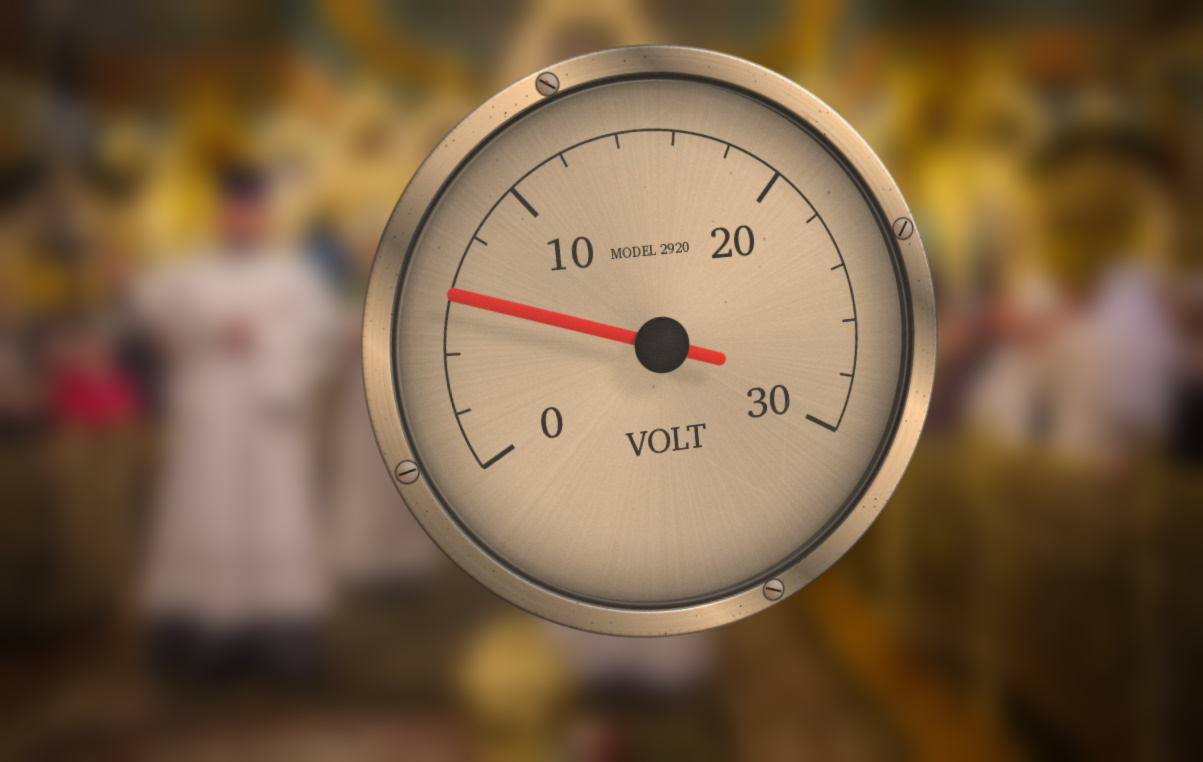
6 V
